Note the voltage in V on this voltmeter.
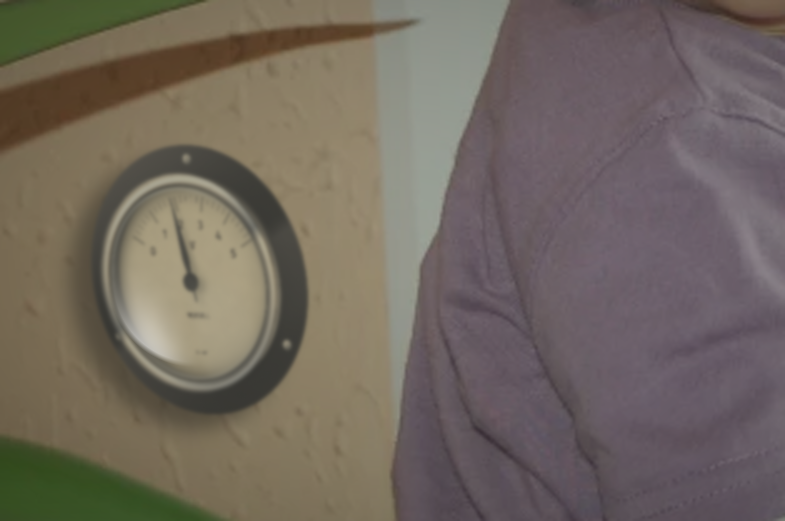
2 V
